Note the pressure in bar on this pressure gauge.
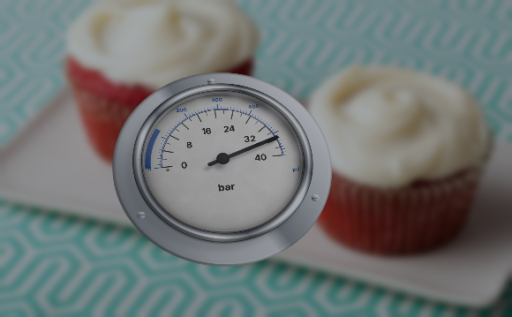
36 bar
